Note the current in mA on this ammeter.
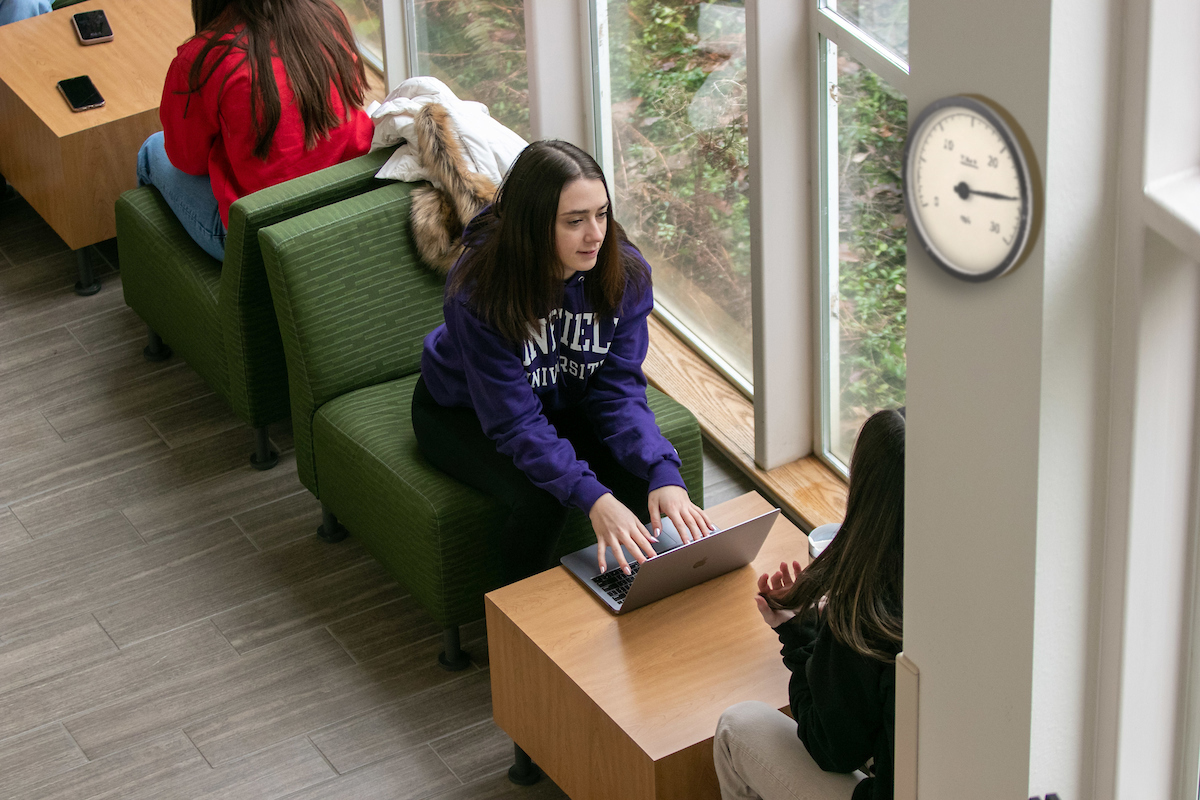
25 mA
